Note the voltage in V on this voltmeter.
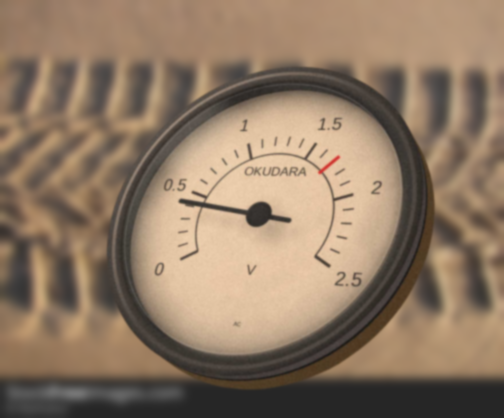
0.4 V
